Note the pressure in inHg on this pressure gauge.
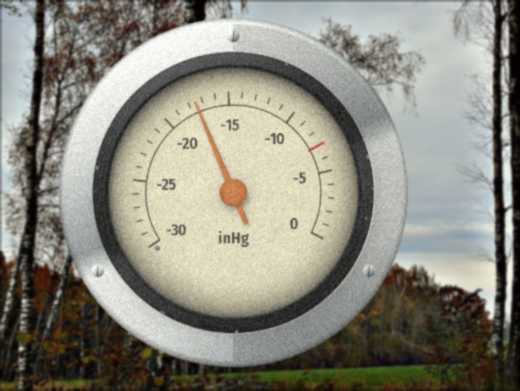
-17.5 inHg
